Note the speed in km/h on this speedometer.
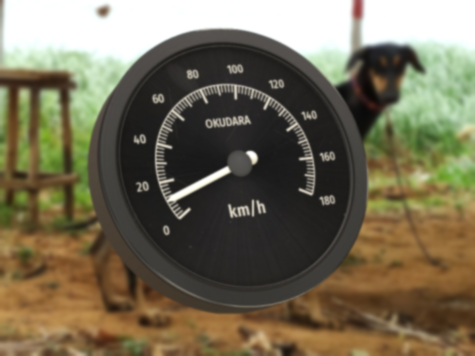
10 km/h
